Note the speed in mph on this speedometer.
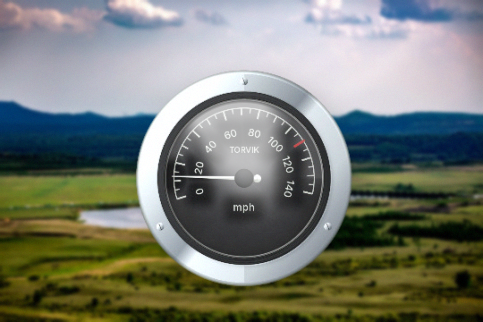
12.5 mph
